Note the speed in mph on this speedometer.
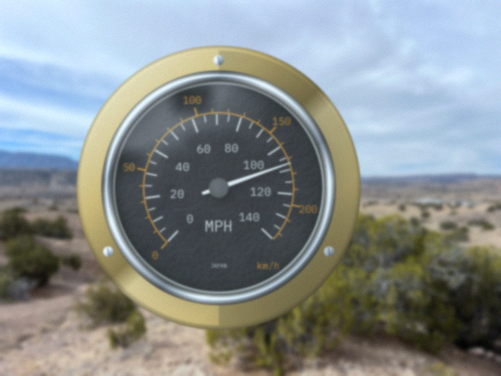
107.5 mph
